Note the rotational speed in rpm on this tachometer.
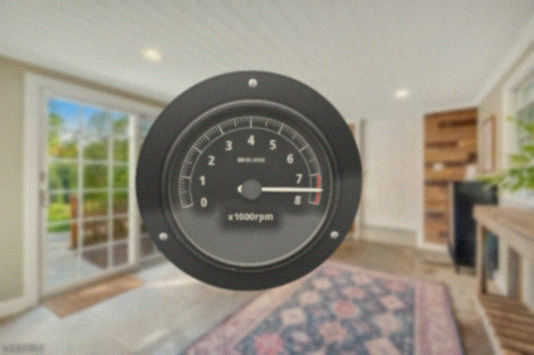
7500 rpm
